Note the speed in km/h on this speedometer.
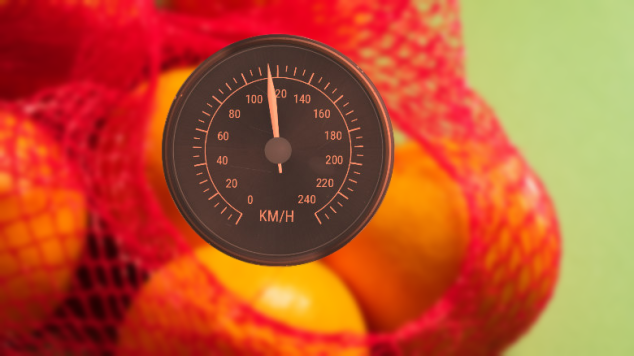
115 km/h
